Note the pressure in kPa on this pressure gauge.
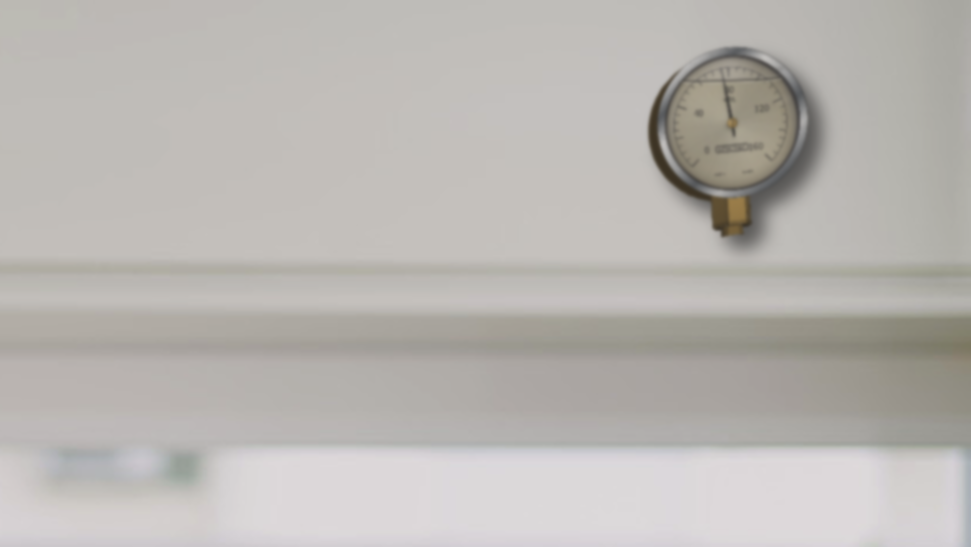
75 kPa
